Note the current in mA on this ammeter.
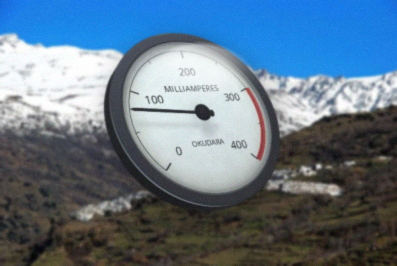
75 mA
